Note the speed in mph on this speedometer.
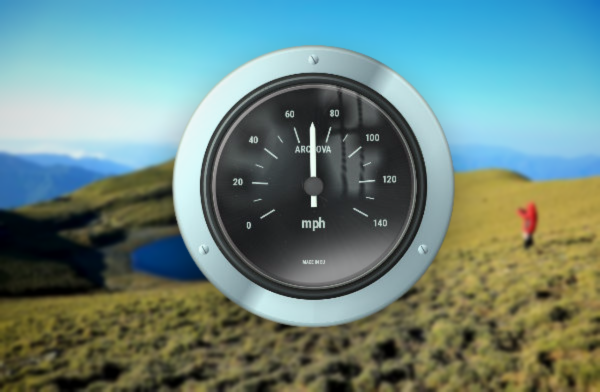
70 mph
